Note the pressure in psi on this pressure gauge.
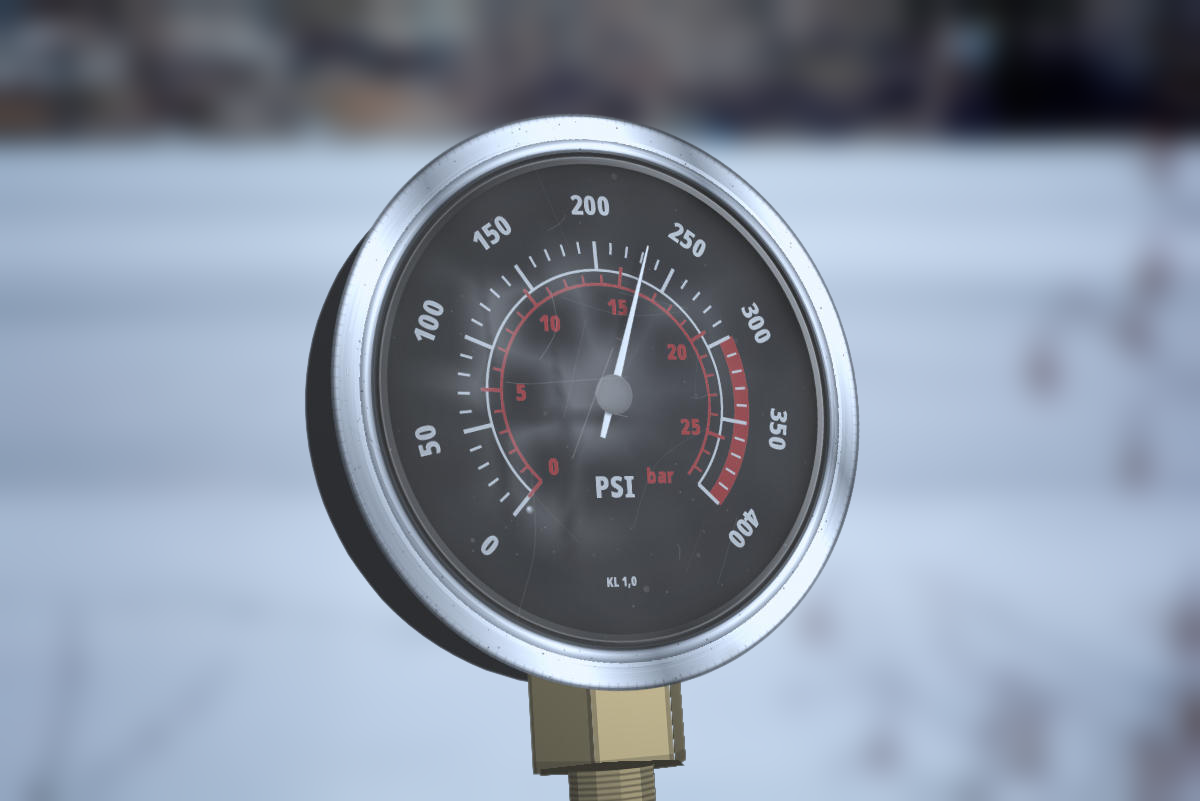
230 psi
